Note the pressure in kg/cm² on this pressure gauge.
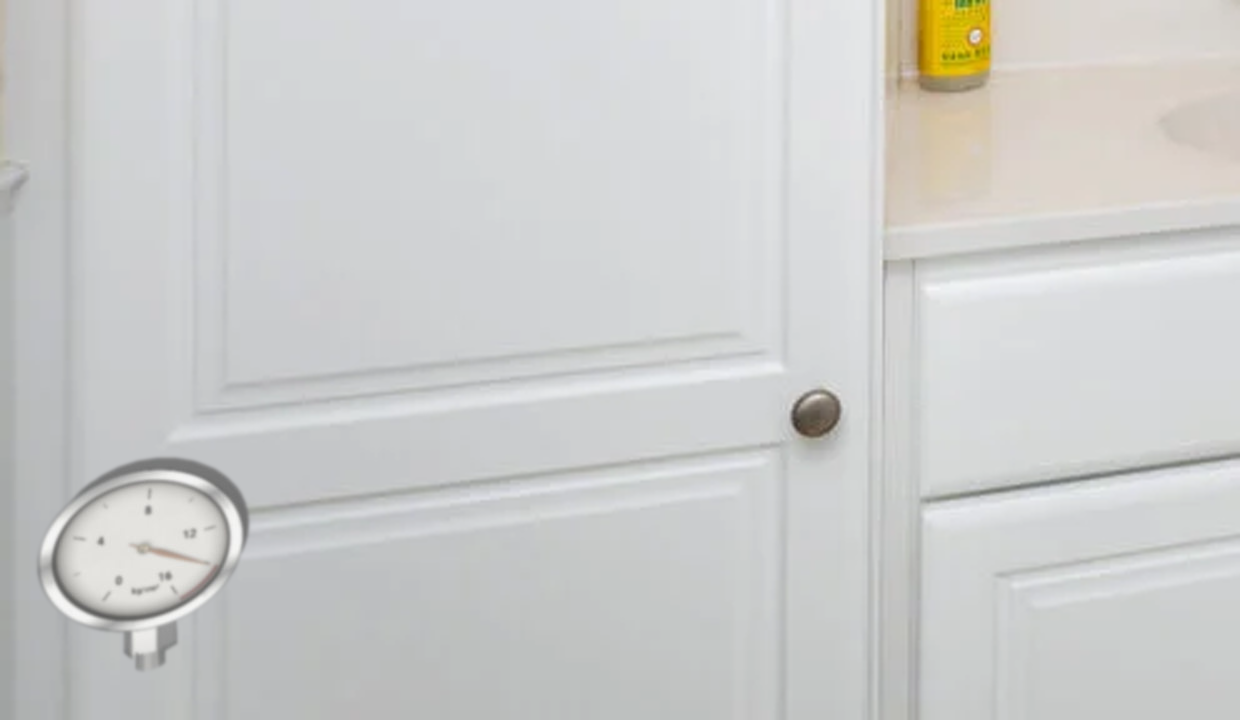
14 kg/cm²
